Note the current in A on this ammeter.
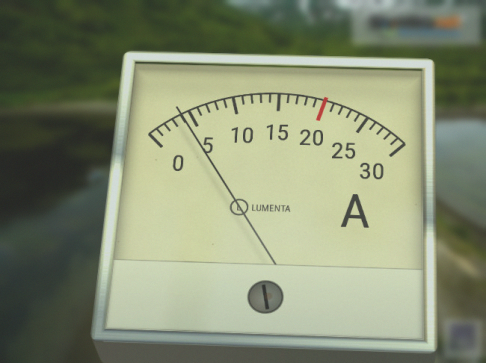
4 A
